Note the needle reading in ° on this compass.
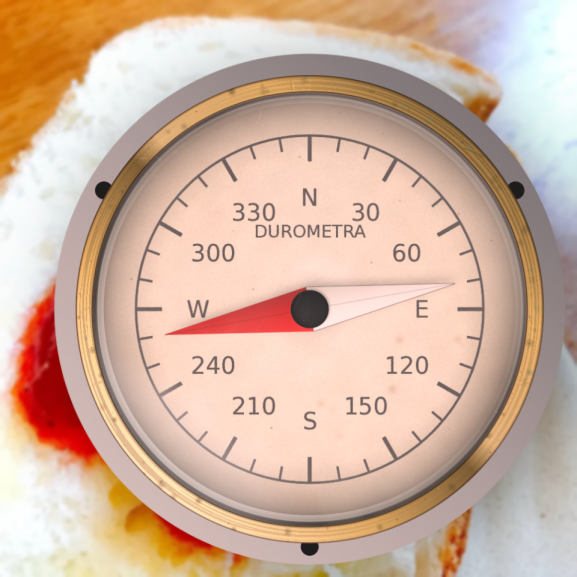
260 °
